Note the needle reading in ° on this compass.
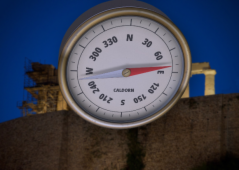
80 °
